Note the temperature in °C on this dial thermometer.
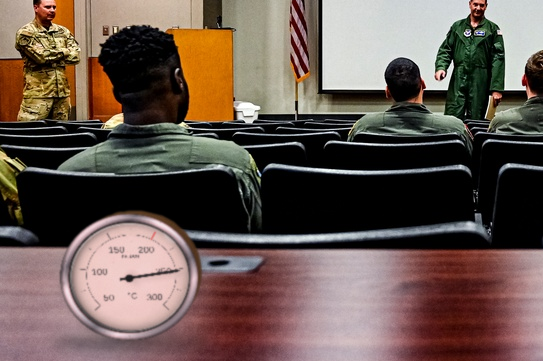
250 °C
